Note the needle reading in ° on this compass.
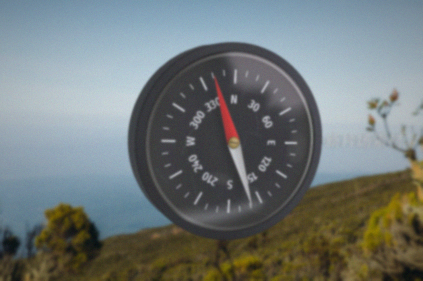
340 °
